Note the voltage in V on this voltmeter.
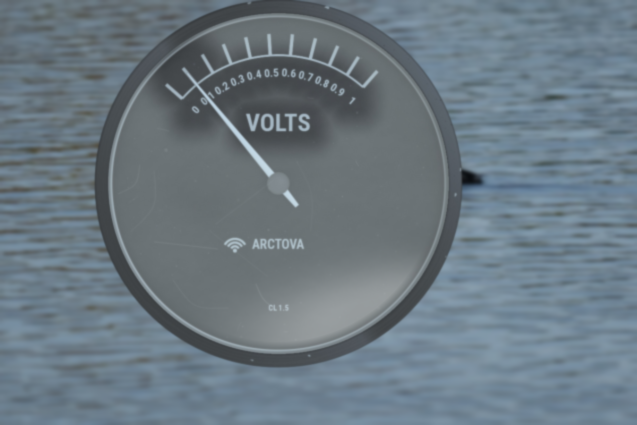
0.1 V
